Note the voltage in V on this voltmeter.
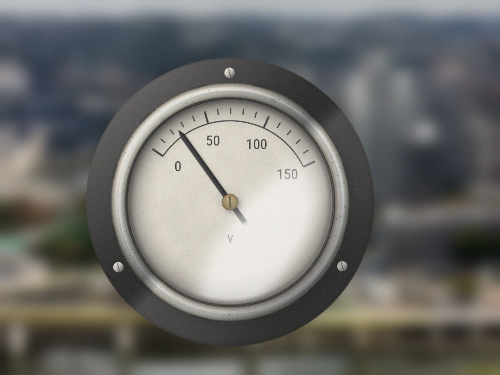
25 V
